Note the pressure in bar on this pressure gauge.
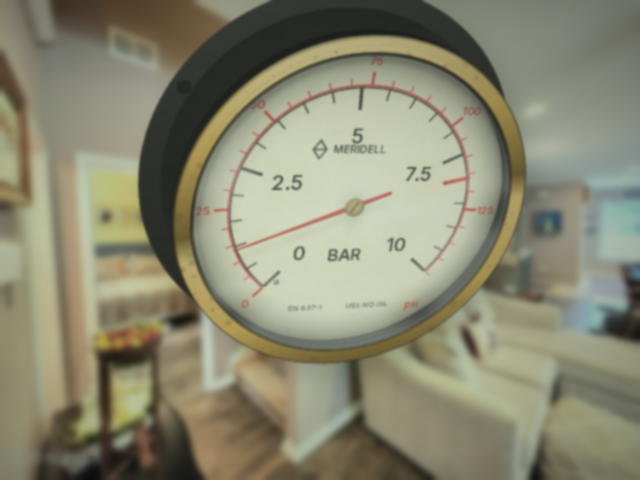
1 bar
